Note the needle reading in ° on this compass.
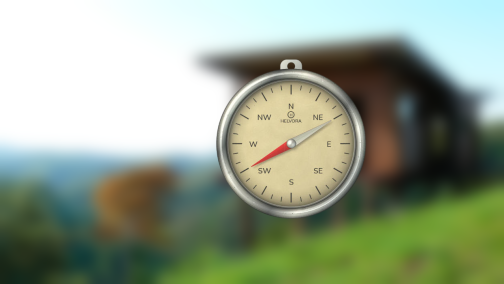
240 °
